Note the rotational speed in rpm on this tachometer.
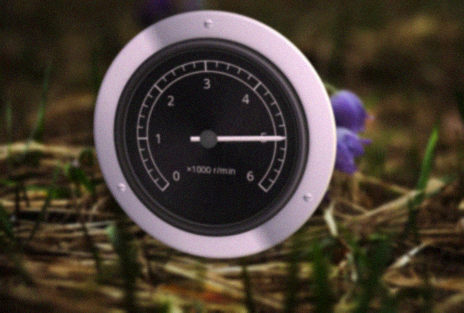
5000 rpm
